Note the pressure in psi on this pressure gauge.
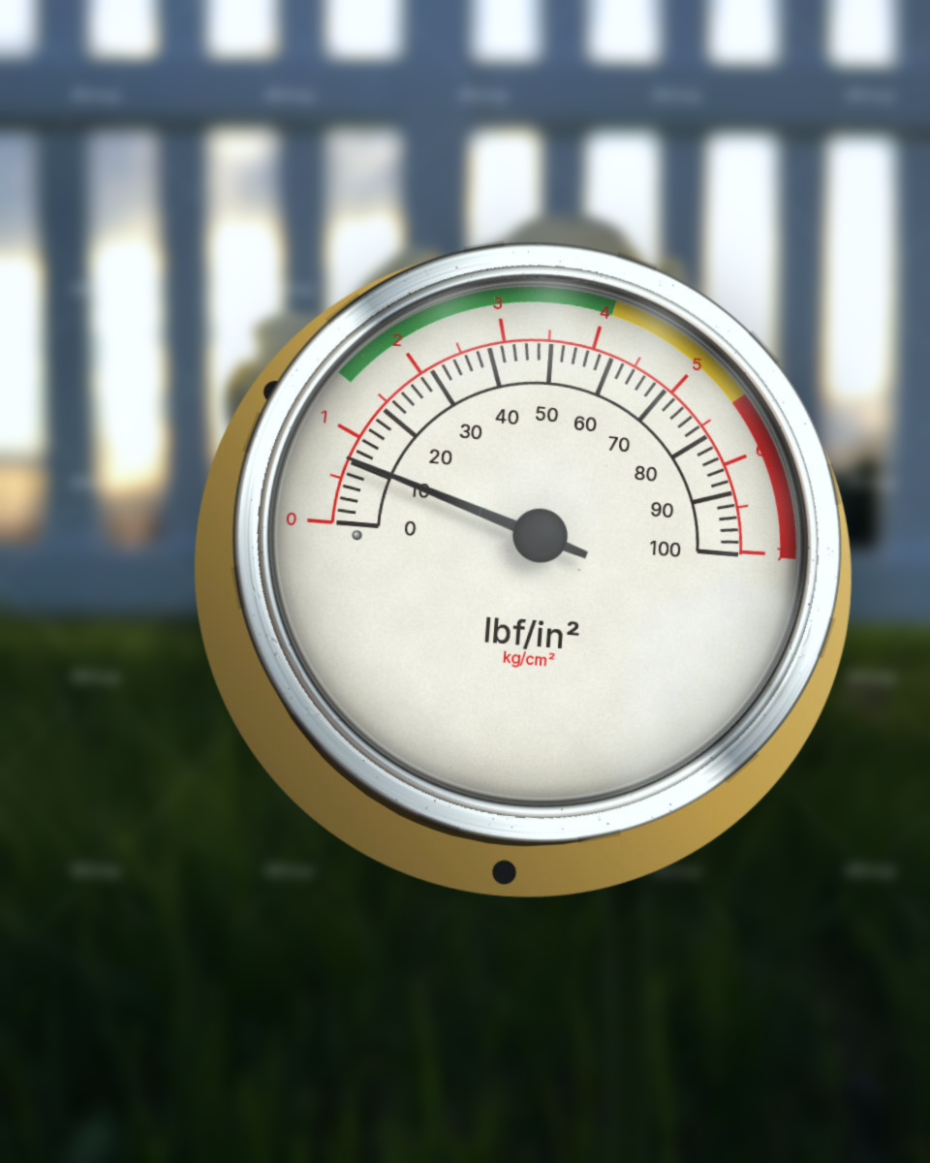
10 psi
